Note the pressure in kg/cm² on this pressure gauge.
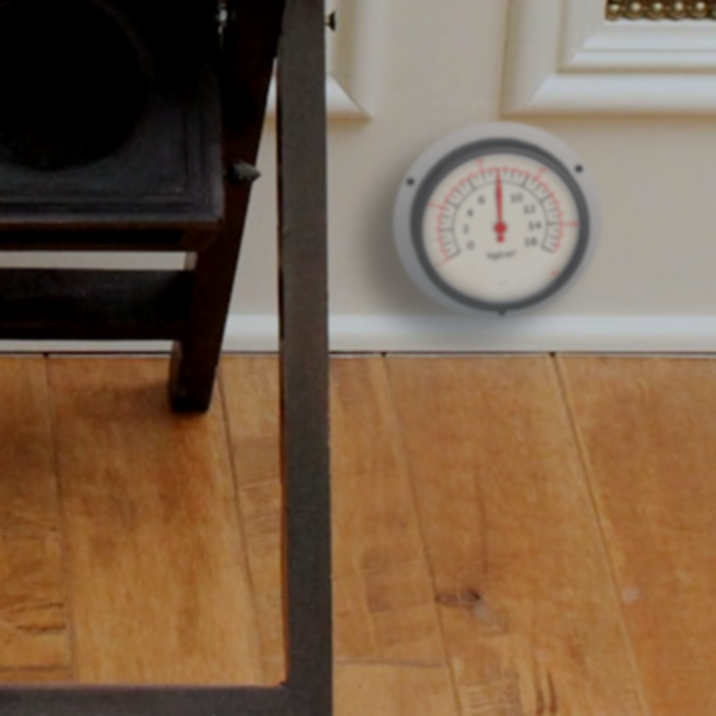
8 kg/cm²
